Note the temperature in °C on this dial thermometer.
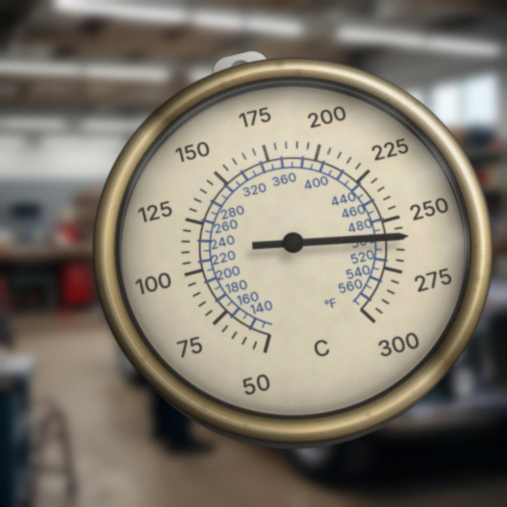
260 °C
